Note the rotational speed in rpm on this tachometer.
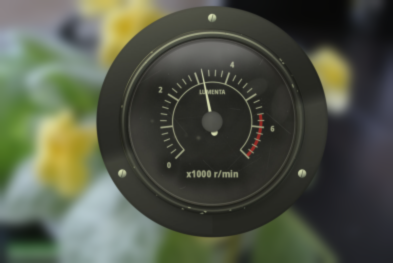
3200 rpm
